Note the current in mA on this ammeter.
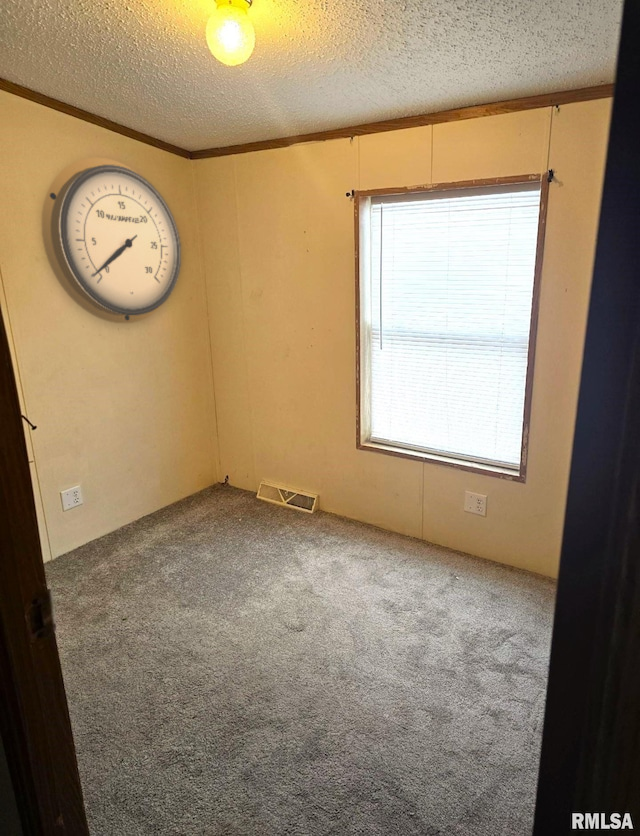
1 mA
